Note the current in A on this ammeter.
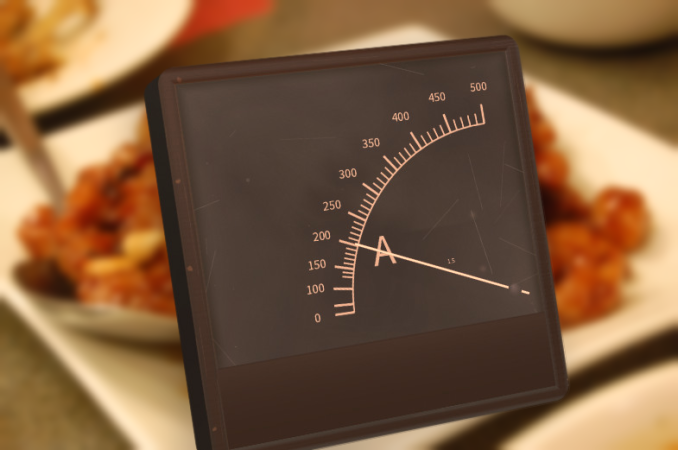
200 A
